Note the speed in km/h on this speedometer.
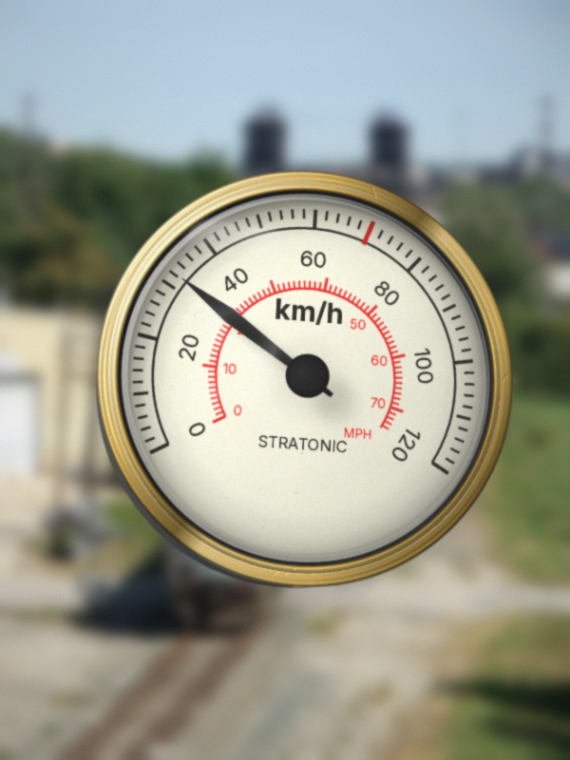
32 km/h
